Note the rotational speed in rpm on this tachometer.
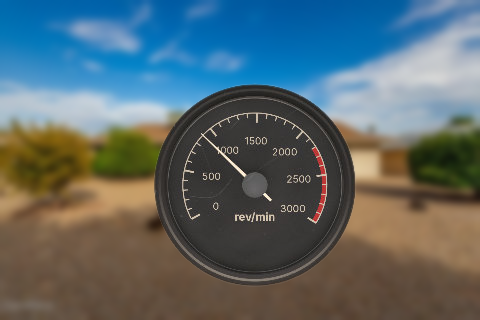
900 rpm
